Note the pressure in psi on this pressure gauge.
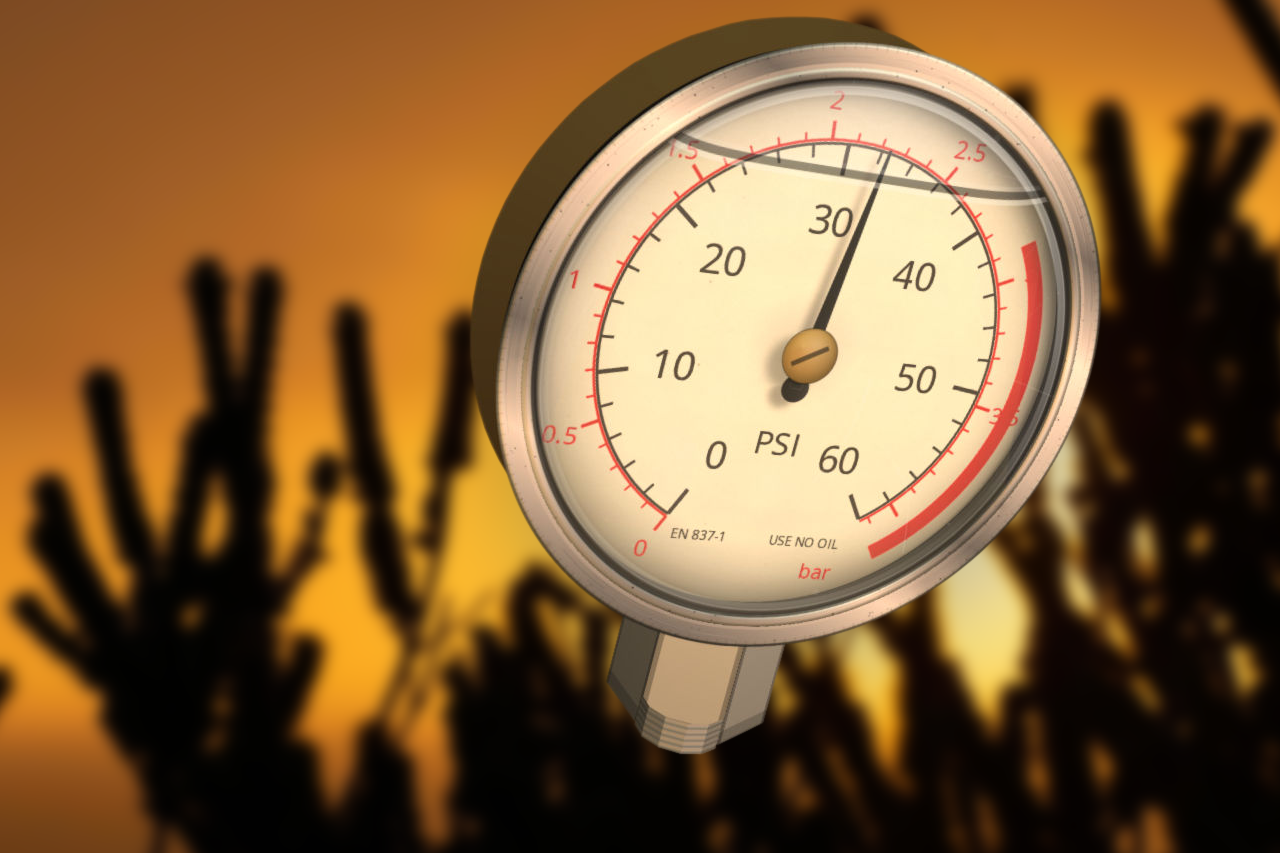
32 psi
